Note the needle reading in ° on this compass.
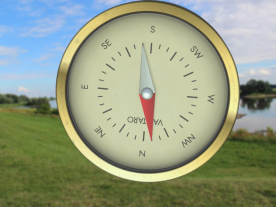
350 °
